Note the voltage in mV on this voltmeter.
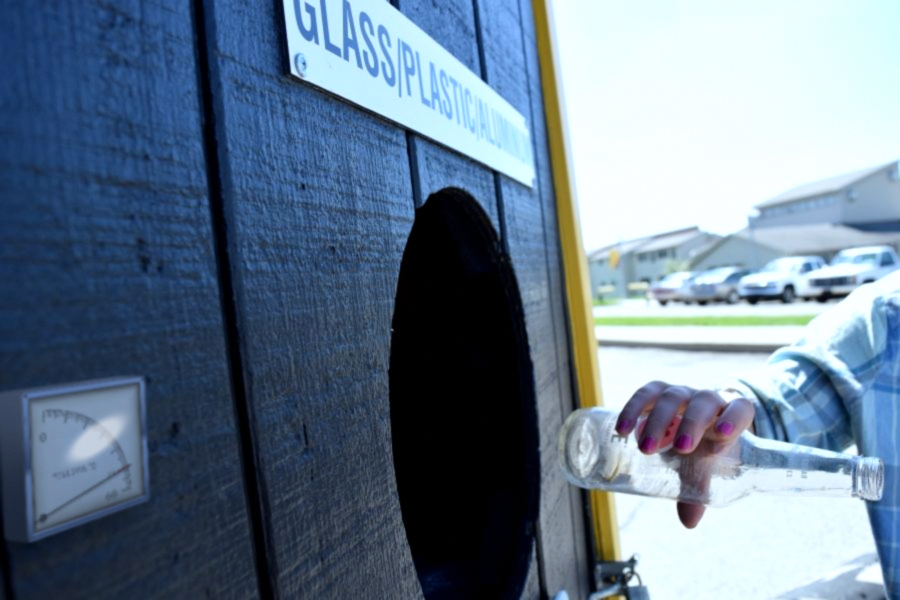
50 mV
